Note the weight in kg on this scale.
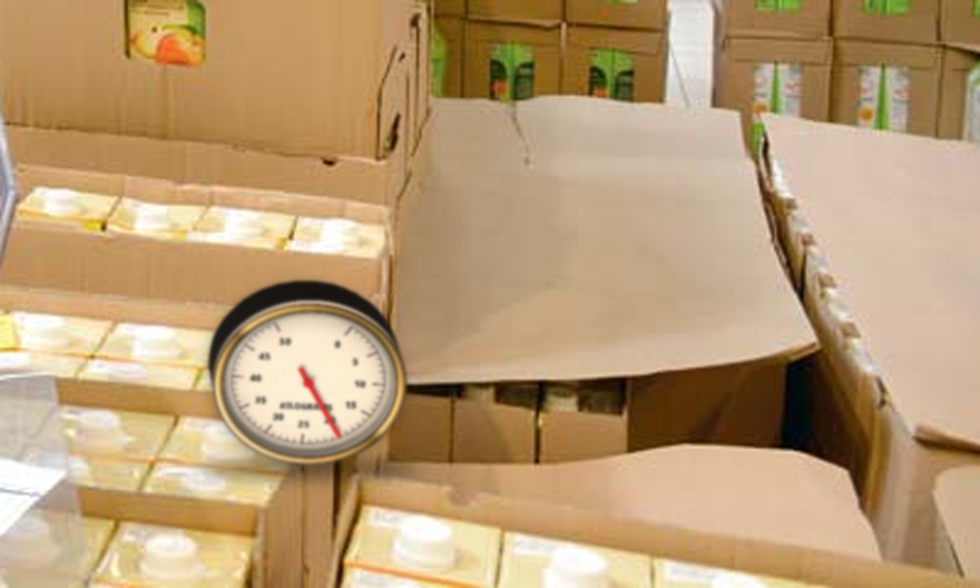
20 kg
